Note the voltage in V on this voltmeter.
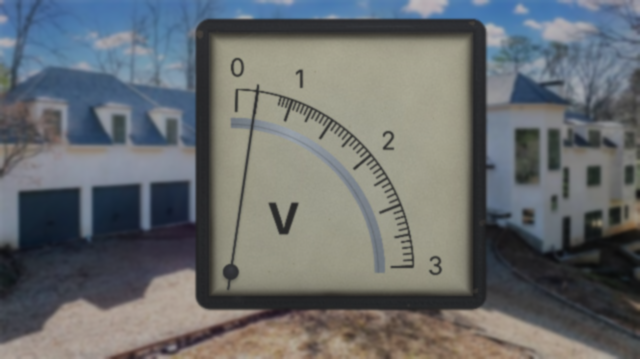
0.5 V
